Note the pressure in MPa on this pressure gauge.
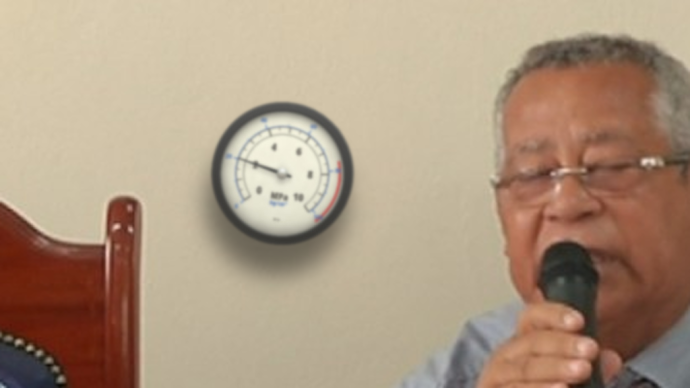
2 MPa
